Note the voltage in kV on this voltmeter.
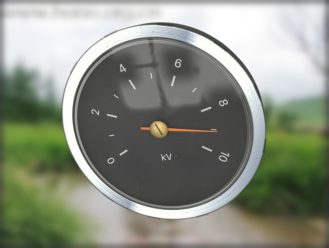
9 kV
